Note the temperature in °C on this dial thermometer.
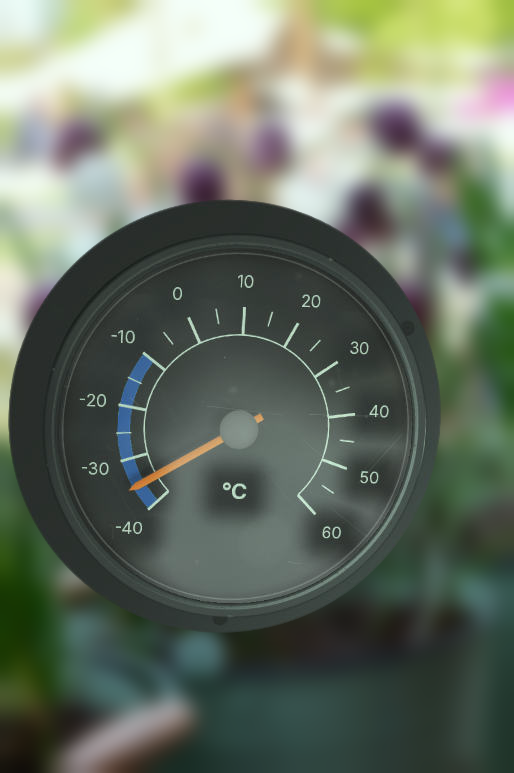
-35 °C
